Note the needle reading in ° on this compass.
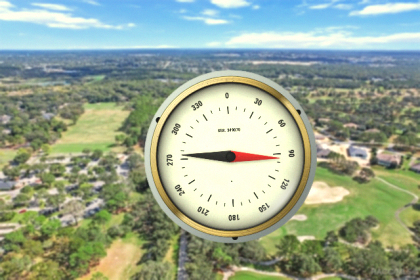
95 °
